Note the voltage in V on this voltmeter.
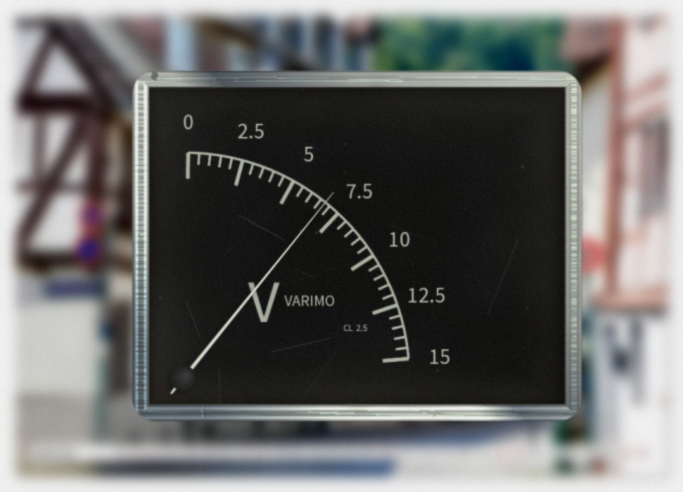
6.75 V
